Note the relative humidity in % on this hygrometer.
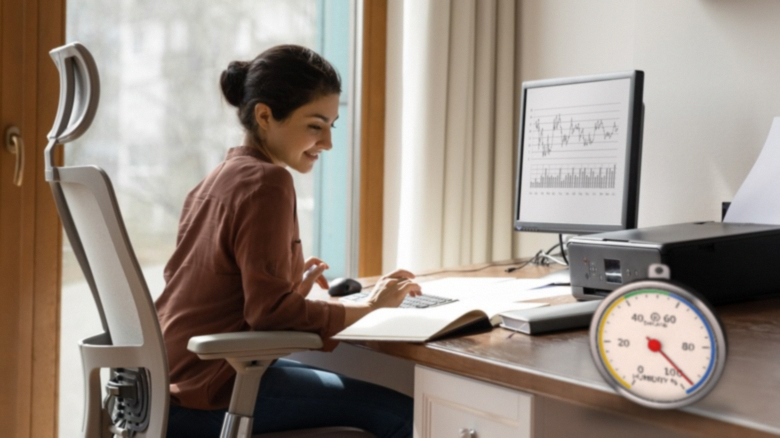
96 %
